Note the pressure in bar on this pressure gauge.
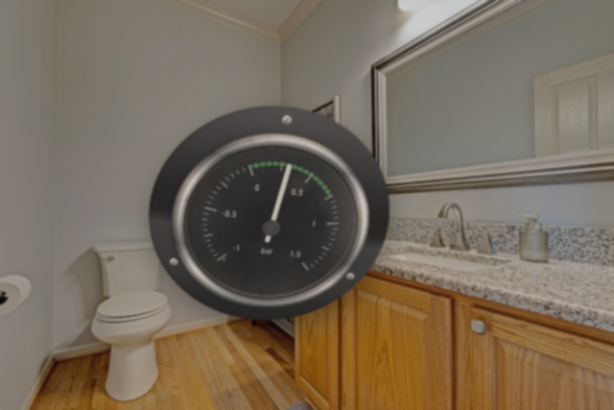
0.3 bar
